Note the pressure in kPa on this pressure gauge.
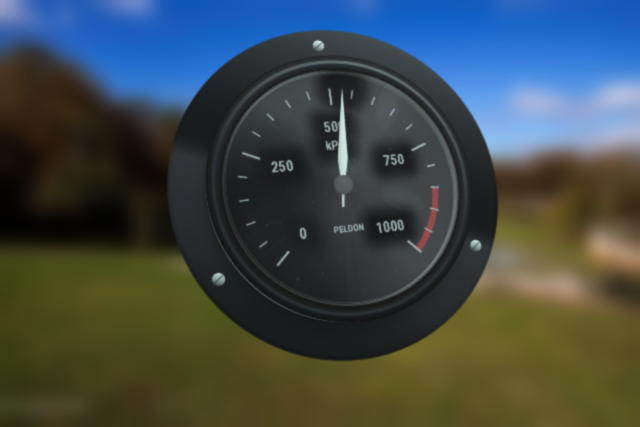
525 kPa
